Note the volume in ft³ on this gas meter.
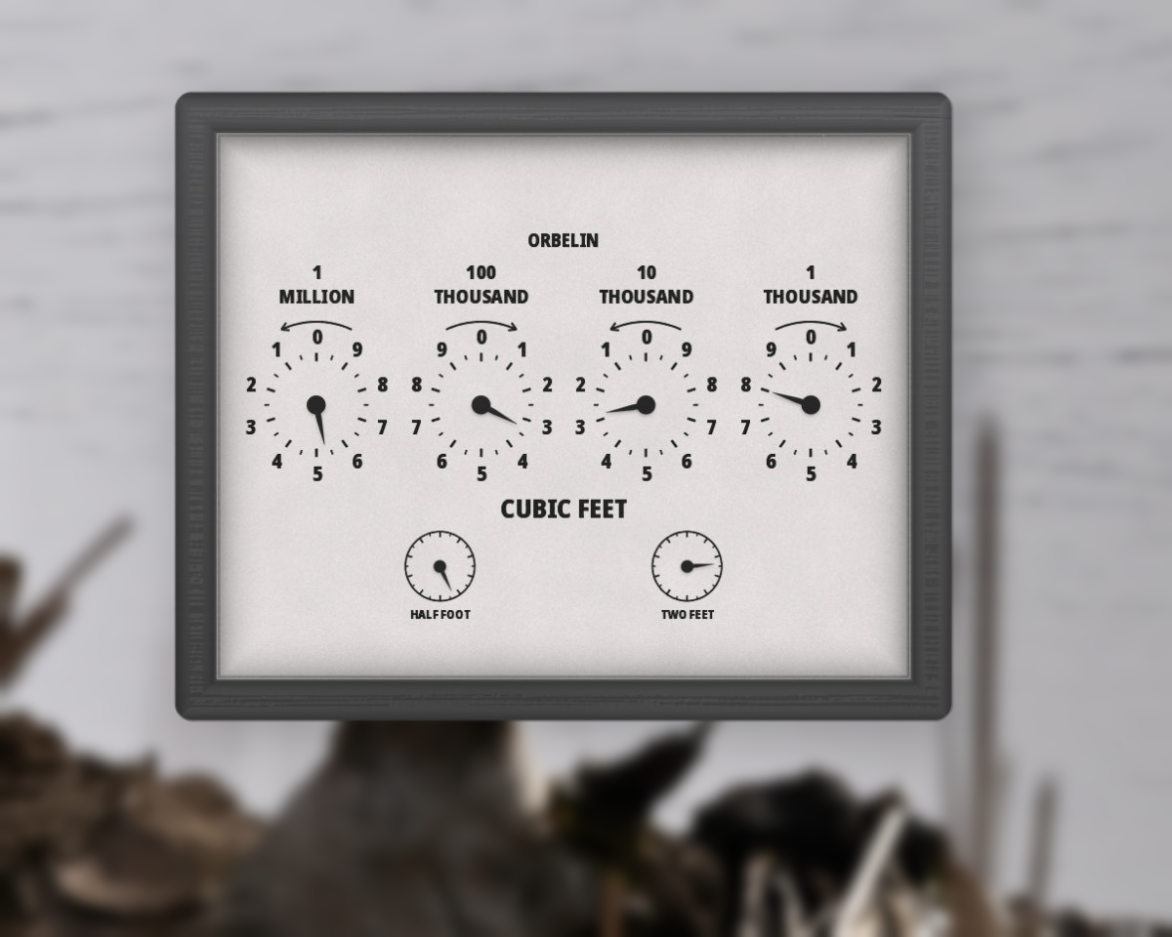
532800 ft³
